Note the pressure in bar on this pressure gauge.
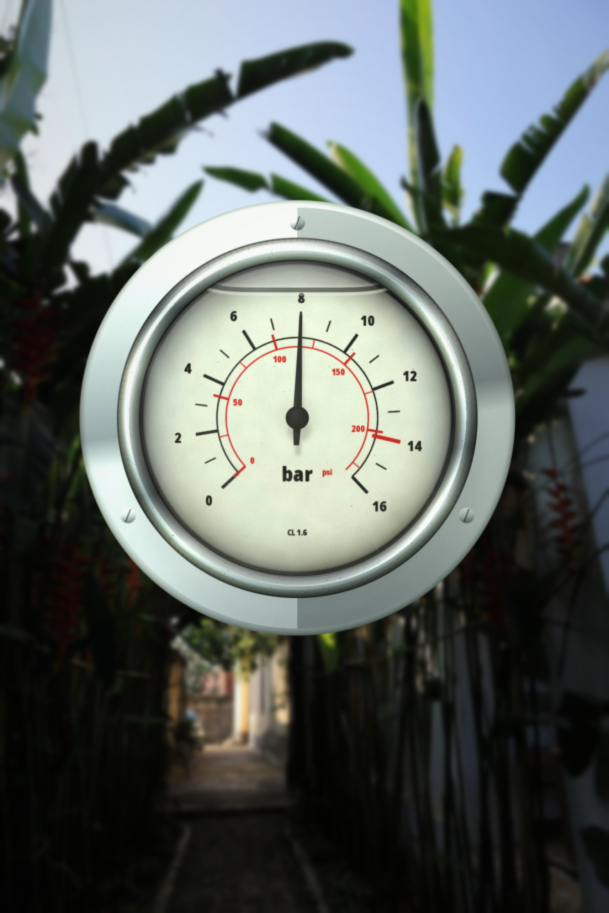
8 bar
